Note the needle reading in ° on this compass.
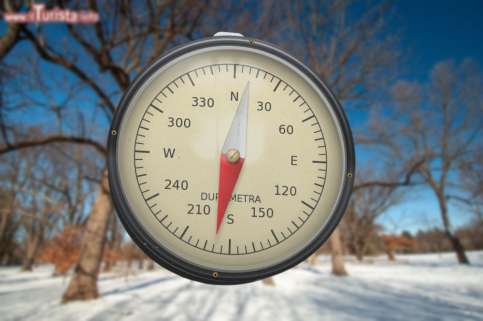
190 °
